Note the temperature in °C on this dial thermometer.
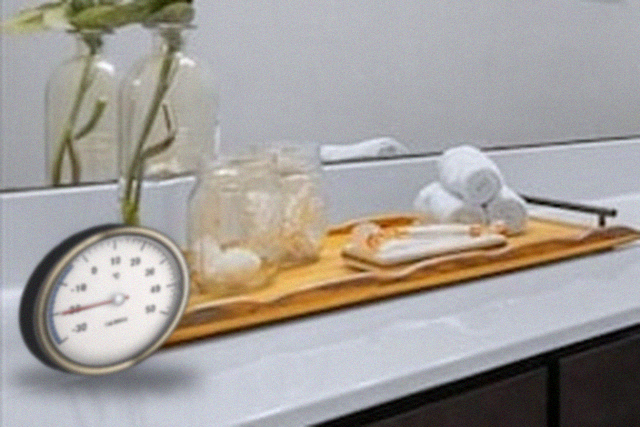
-20 °C
